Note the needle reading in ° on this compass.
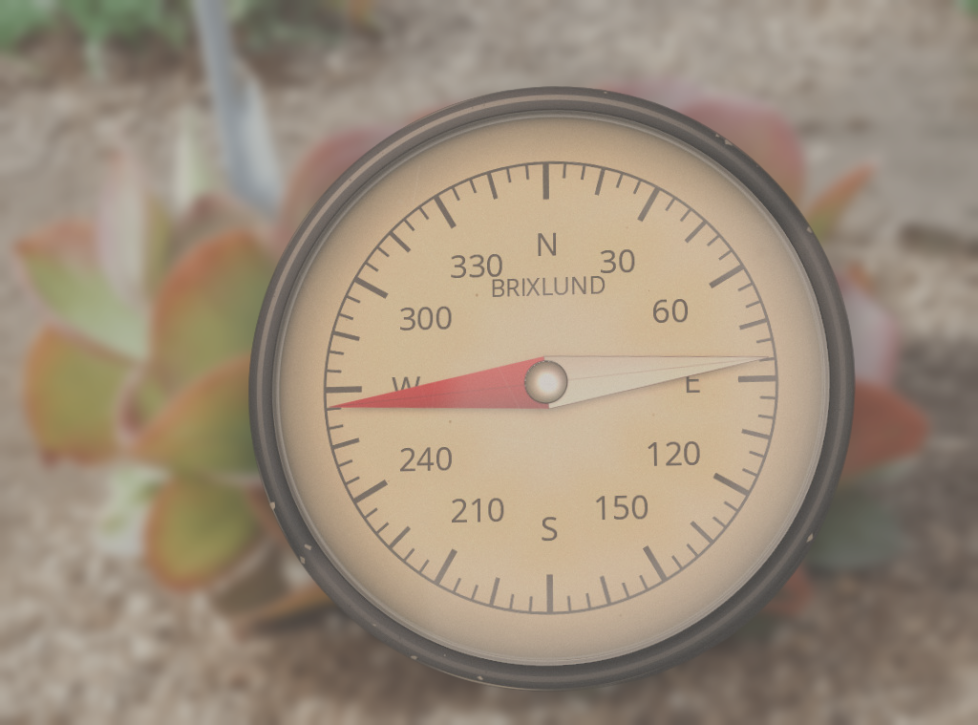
265 °
